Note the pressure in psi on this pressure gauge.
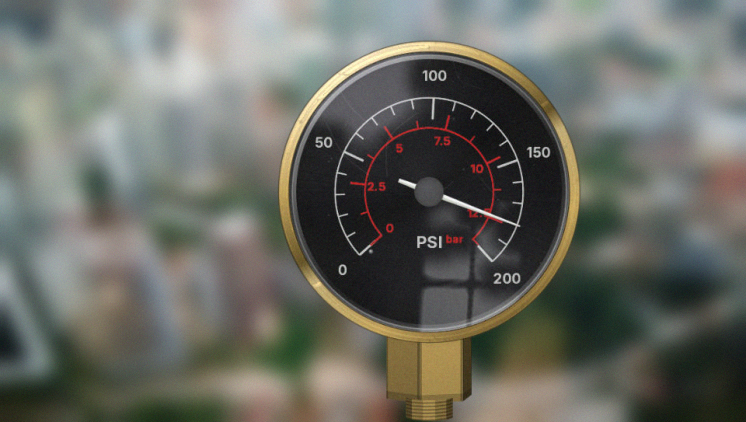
180 psi
